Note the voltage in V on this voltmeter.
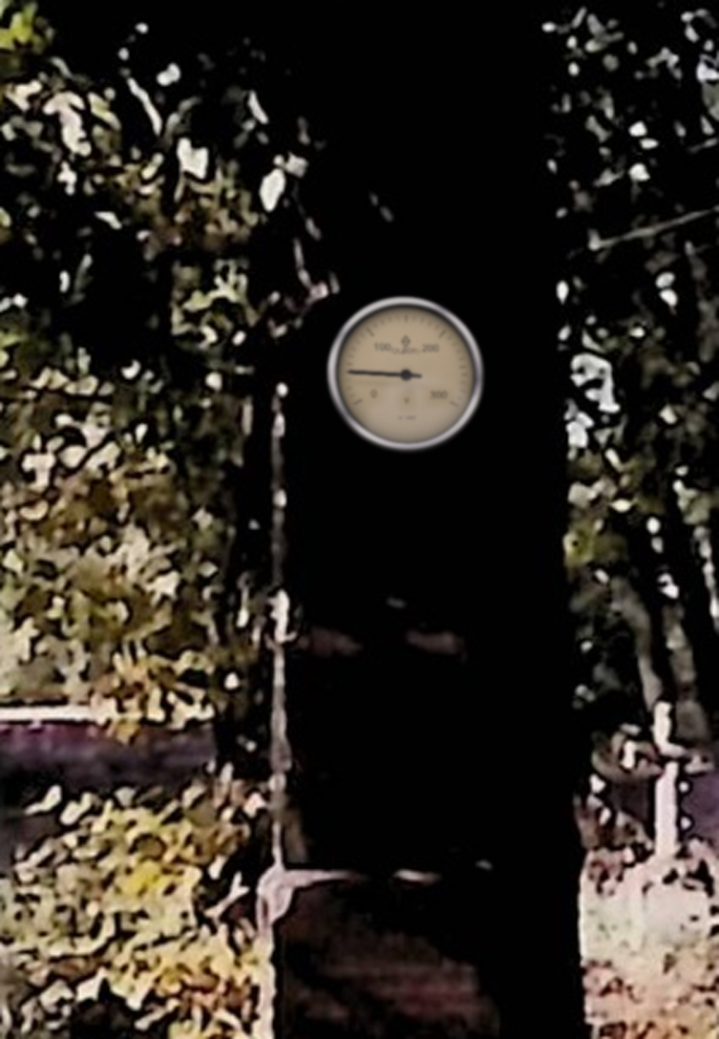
40 V
